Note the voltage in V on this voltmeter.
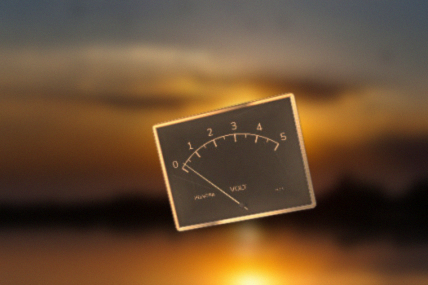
0.25 V
